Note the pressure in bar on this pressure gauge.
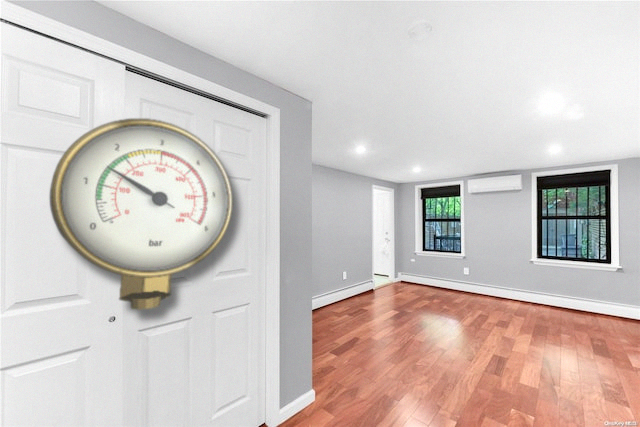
1.5 bar
